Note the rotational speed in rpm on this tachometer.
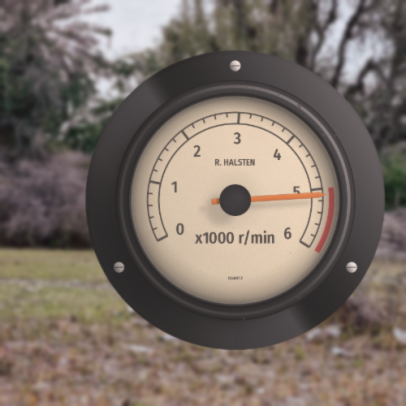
5100 rpm
